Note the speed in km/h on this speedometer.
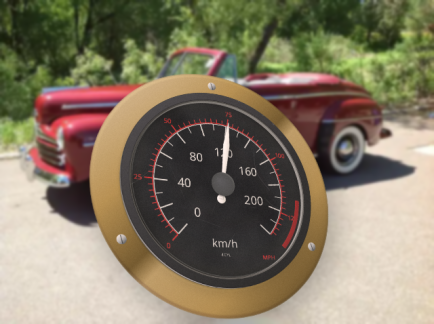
120 km/h
